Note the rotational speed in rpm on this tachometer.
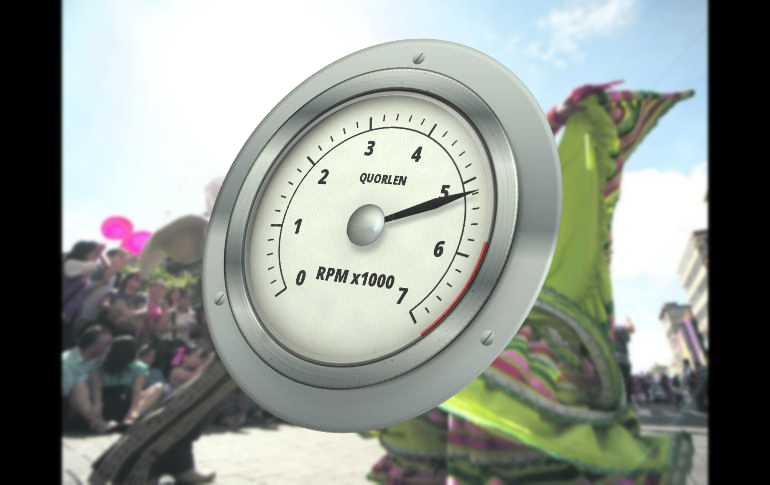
5200 rpm
